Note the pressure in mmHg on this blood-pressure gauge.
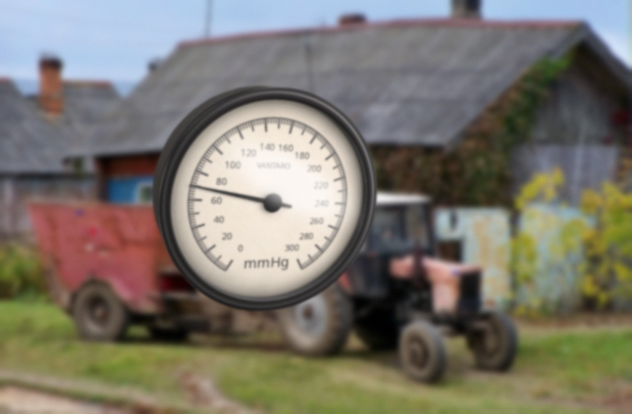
70 mmHg
